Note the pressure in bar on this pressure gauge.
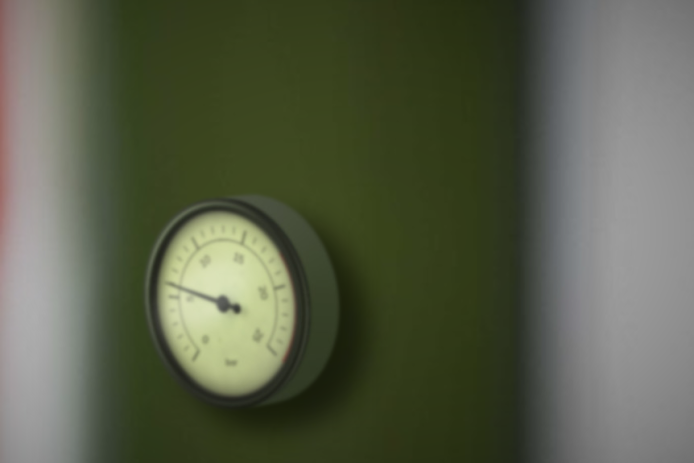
6 bar
